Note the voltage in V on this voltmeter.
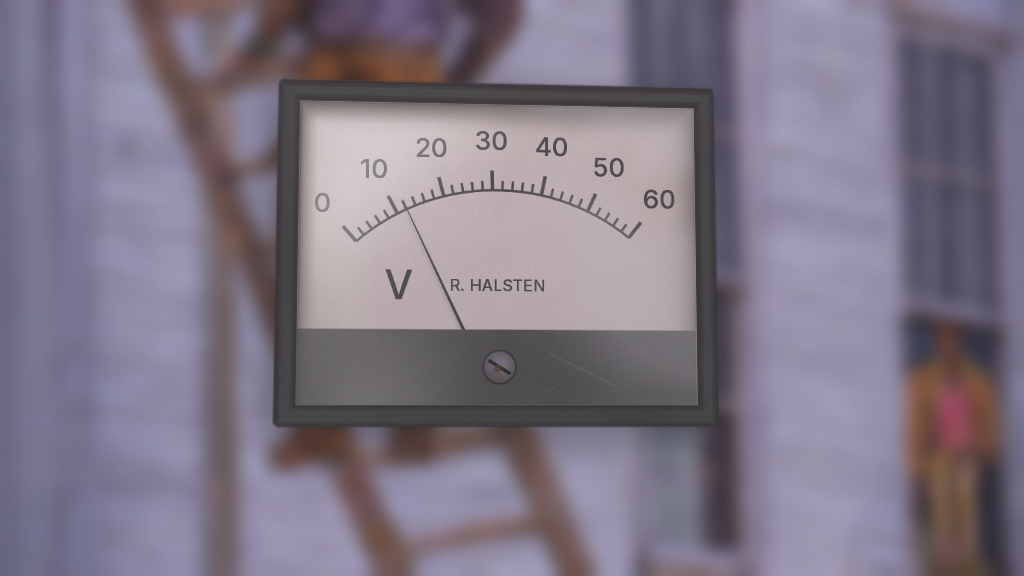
12 V
